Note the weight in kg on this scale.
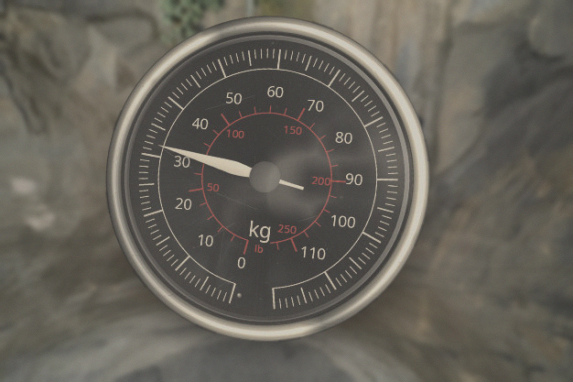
32 kg
